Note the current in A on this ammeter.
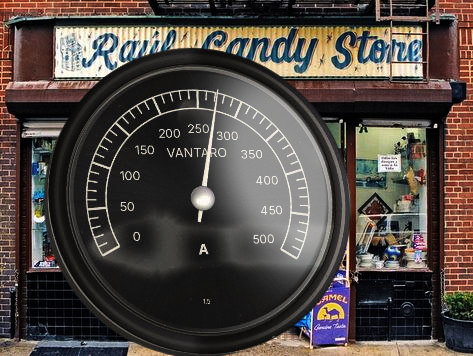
270 A
